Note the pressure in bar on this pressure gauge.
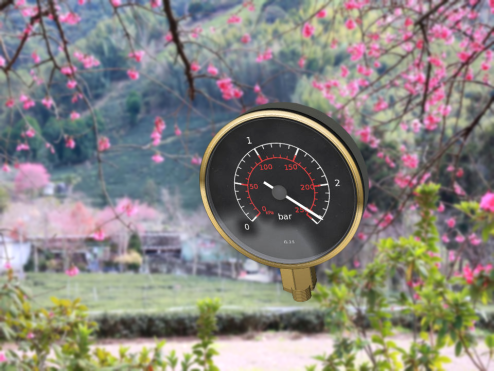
2.4 bar
